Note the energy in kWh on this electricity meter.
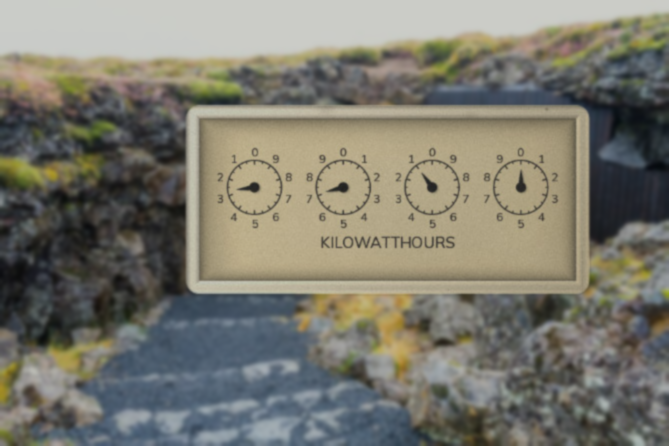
2710 kWh
